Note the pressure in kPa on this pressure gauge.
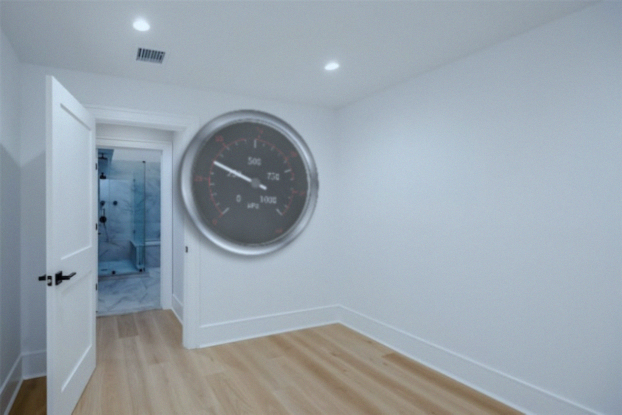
250 kPa
